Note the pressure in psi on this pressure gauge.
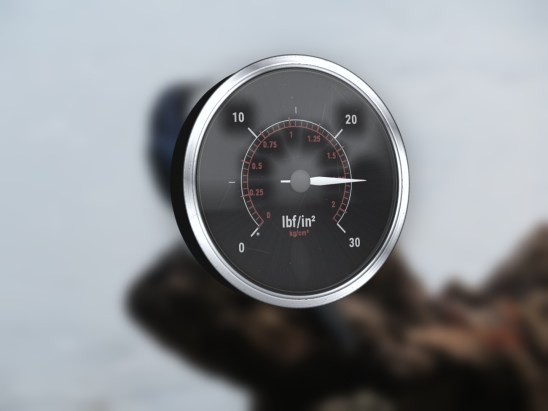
25 psi
